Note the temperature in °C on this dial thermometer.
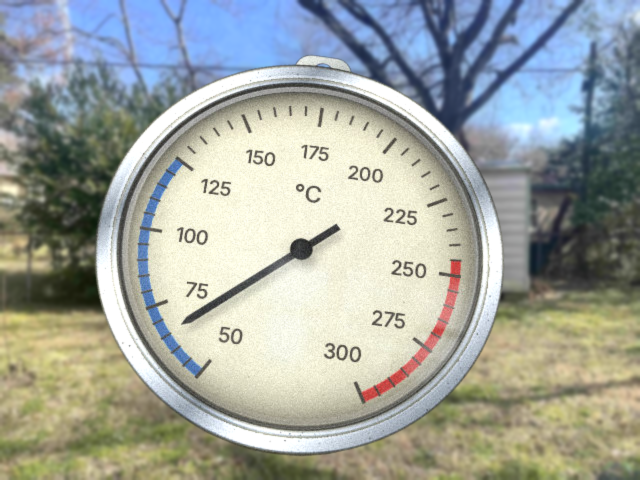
65 °C
